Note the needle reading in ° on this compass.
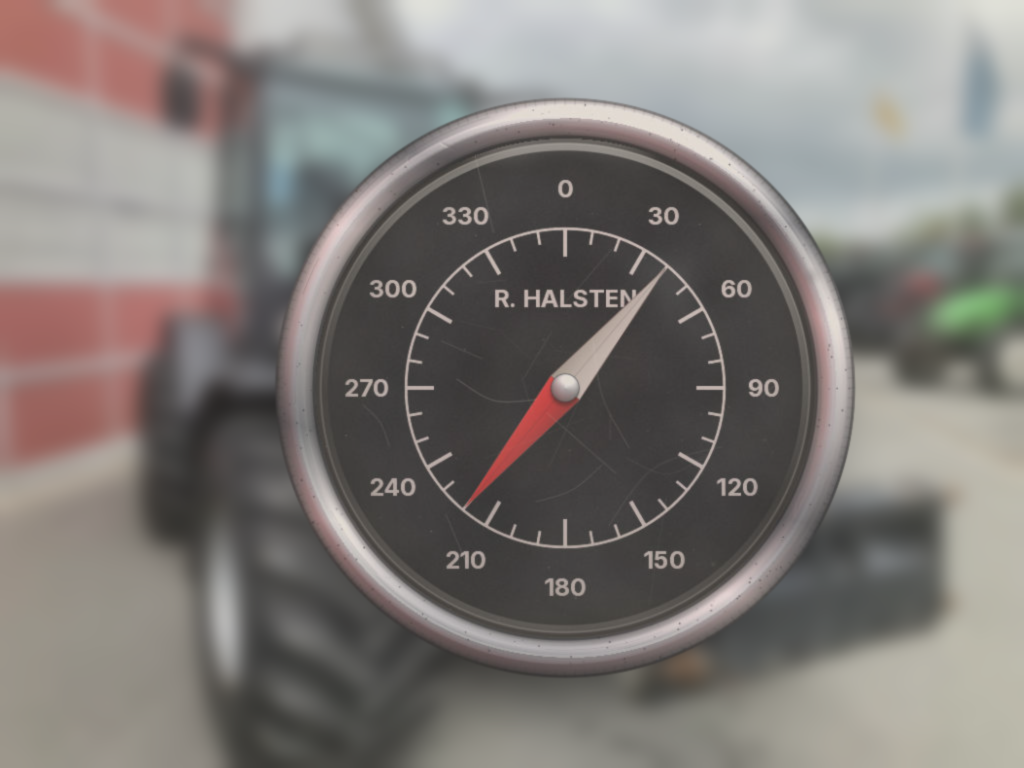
220 °
